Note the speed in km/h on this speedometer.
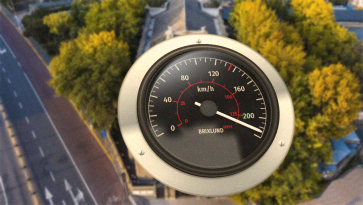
215 km/h
